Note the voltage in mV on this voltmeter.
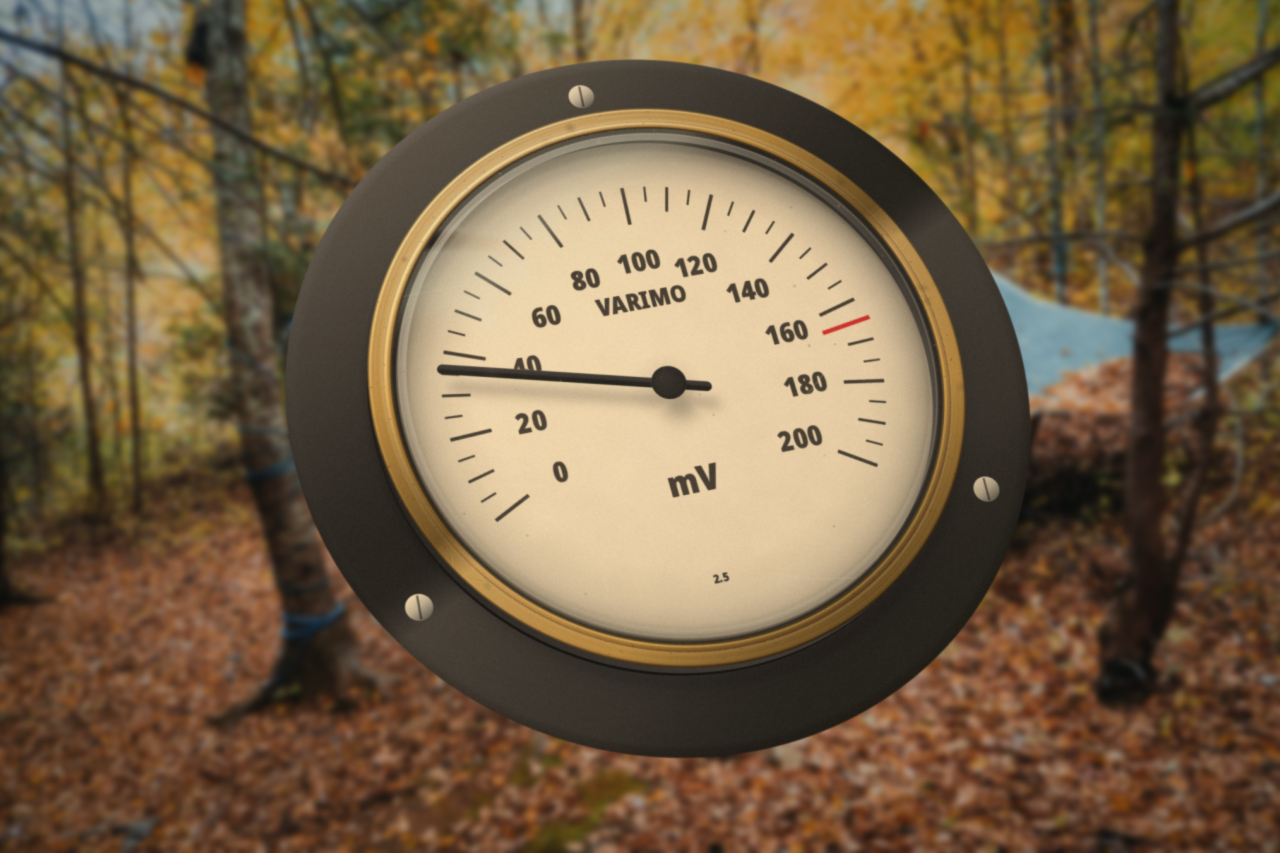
35 mV
